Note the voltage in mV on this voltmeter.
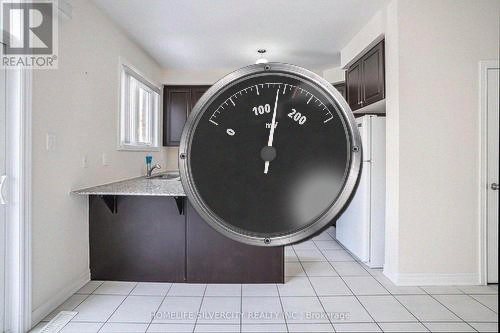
140 mV
